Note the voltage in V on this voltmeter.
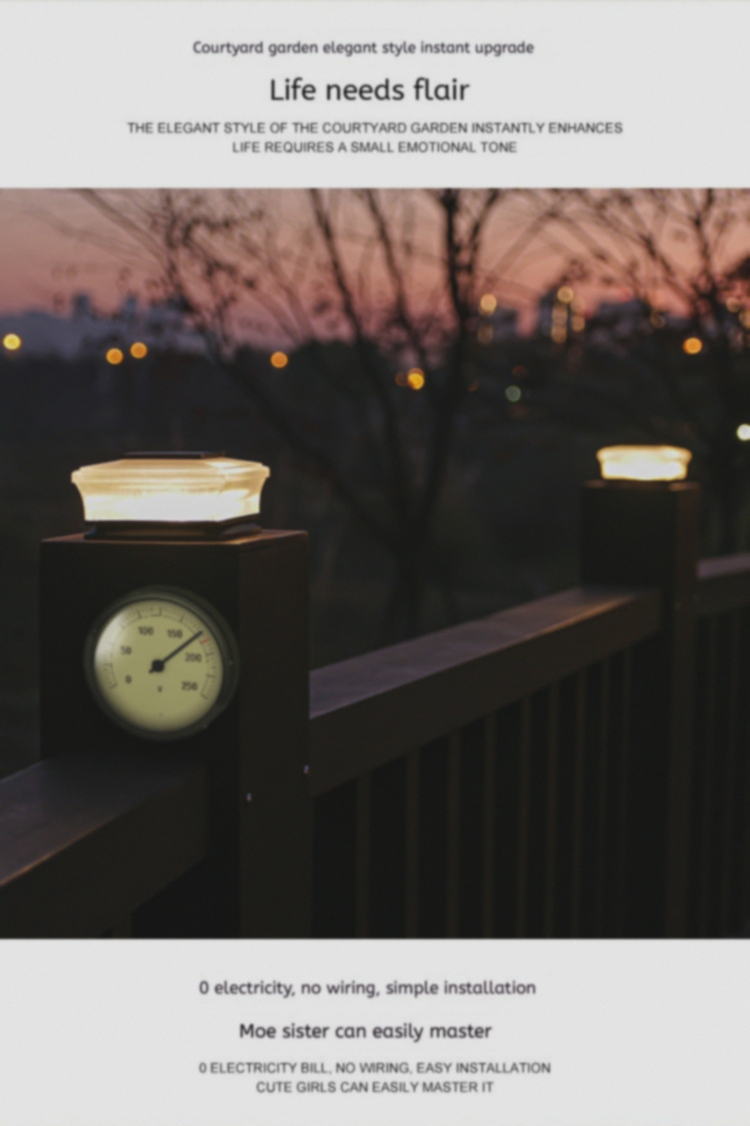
175 V
